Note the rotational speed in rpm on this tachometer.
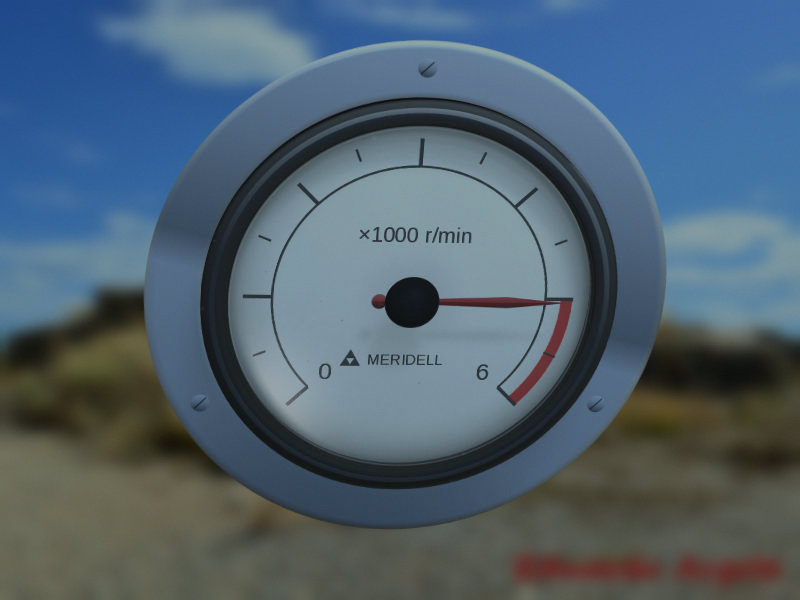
5000 rpm
